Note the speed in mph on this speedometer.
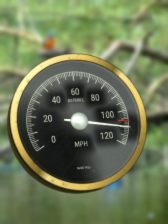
110 mph
